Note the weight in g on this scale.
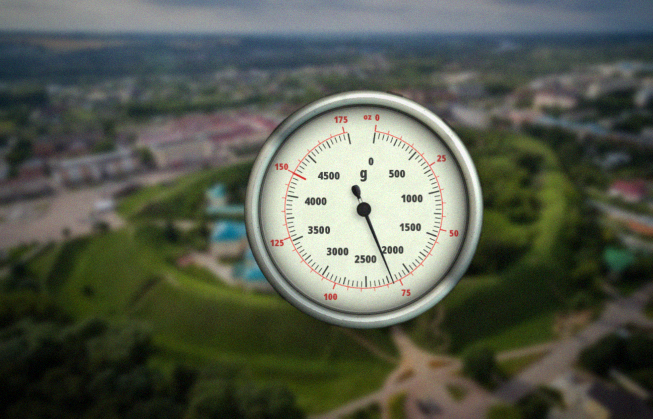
2200 g
